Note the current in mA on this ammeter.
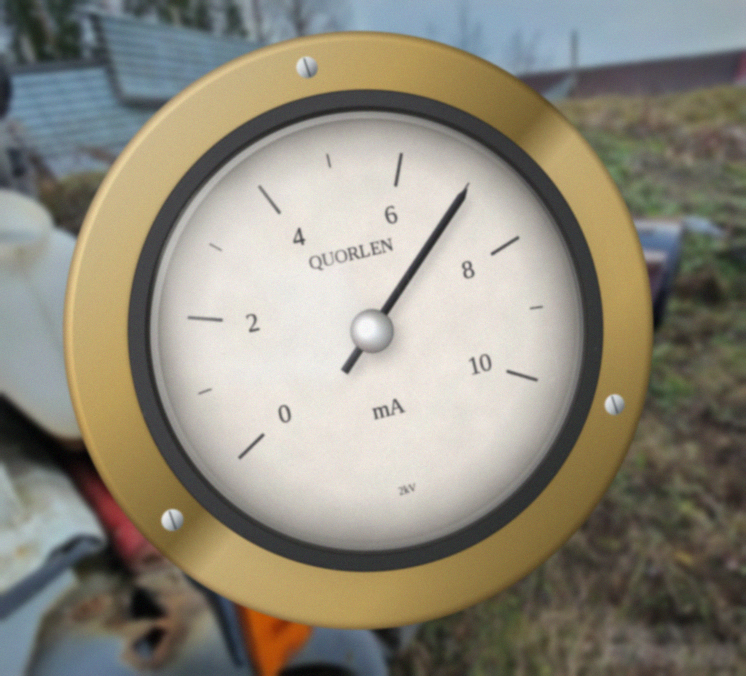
7 mA
